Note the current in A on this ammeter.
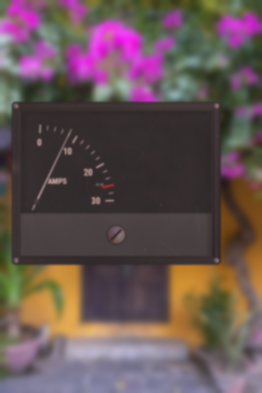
8 A
